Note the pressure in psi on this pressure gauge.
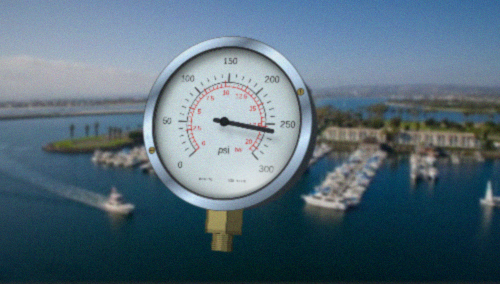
260 psi
